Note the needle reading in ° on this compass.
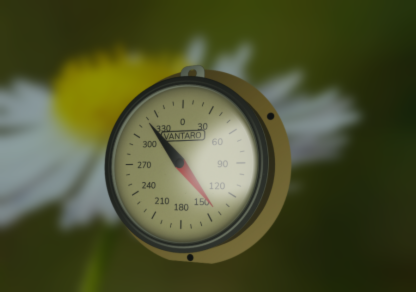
140 °
